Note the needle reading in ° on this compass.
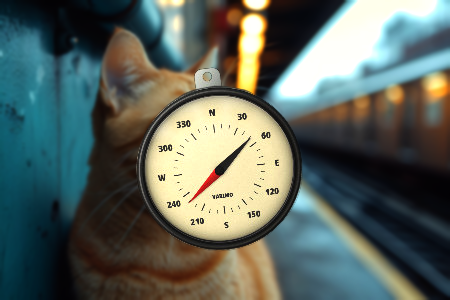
230 °
